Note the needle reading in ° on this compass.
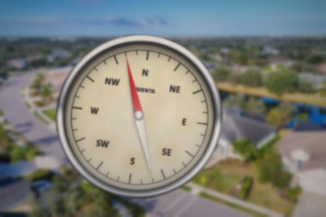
340 °
